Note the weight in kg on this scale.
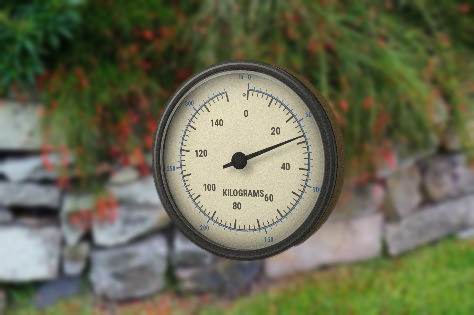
28 kg
